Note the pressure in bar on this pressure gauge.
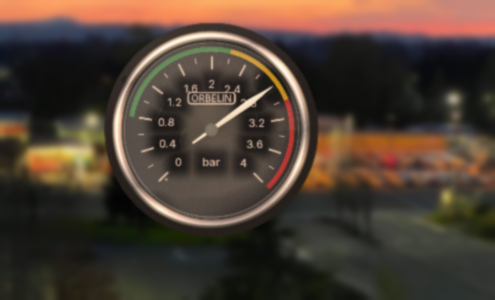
2.8 bar
